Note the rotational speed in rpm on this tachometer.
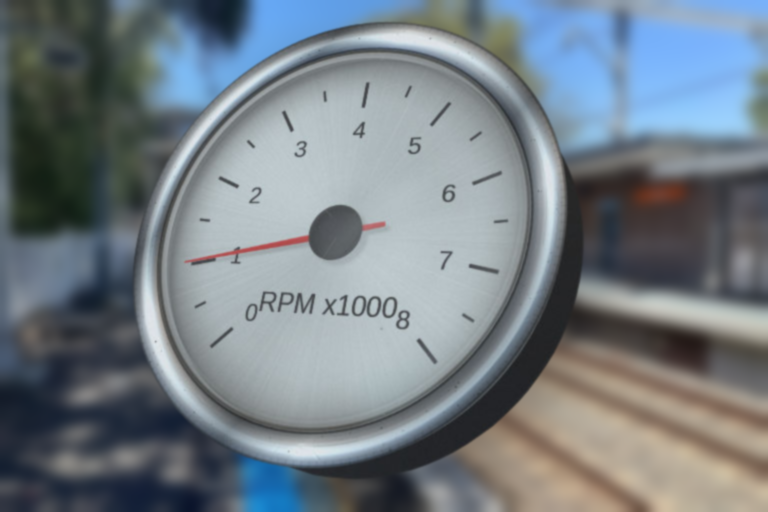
1000 rpm
